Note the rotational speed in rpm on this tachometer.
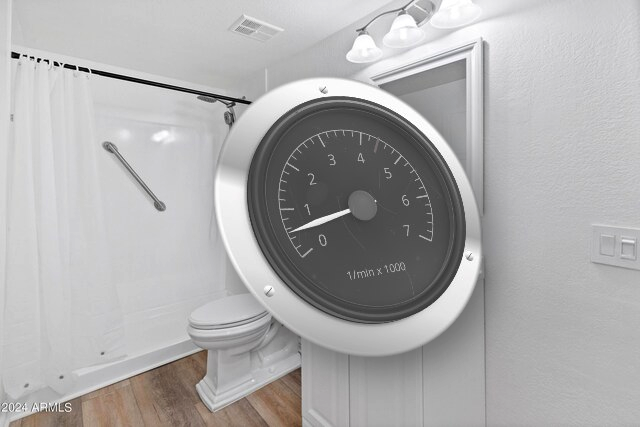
500 rpm
